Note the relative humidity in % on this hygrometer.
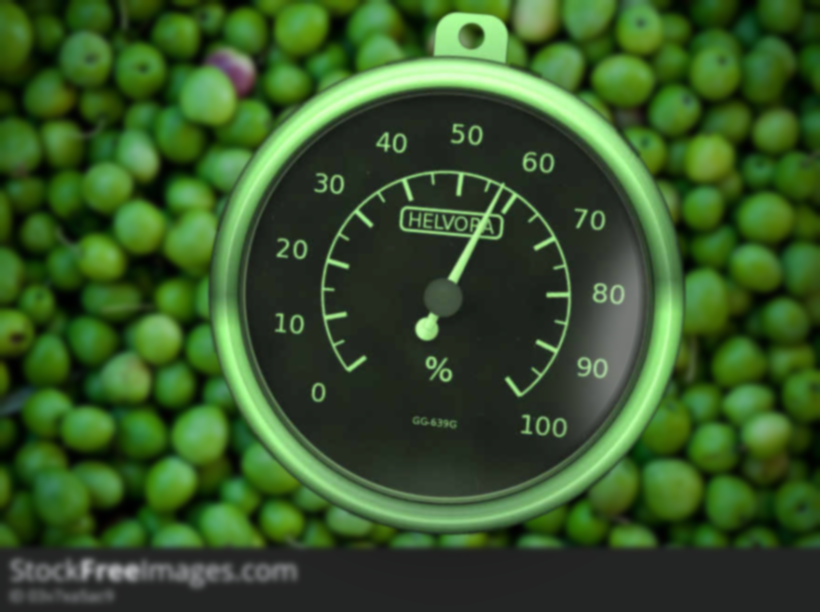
57.5 %
